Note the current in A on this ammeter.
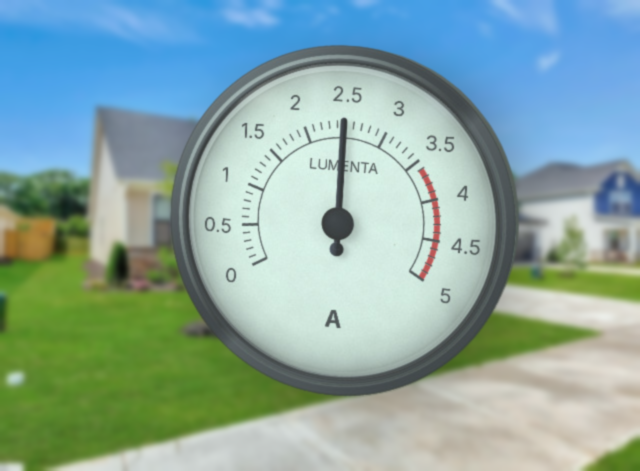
2.5 A
